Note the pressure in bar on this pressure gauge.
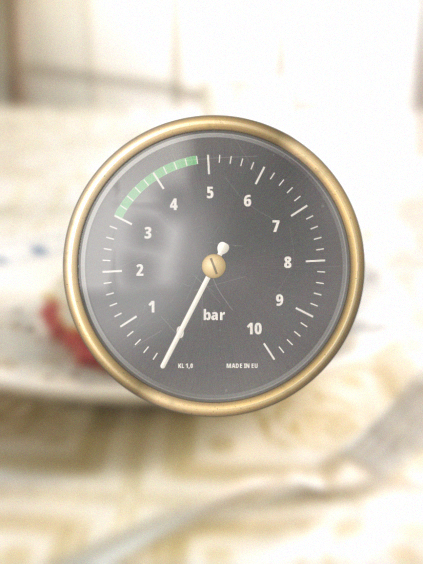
0 bar
